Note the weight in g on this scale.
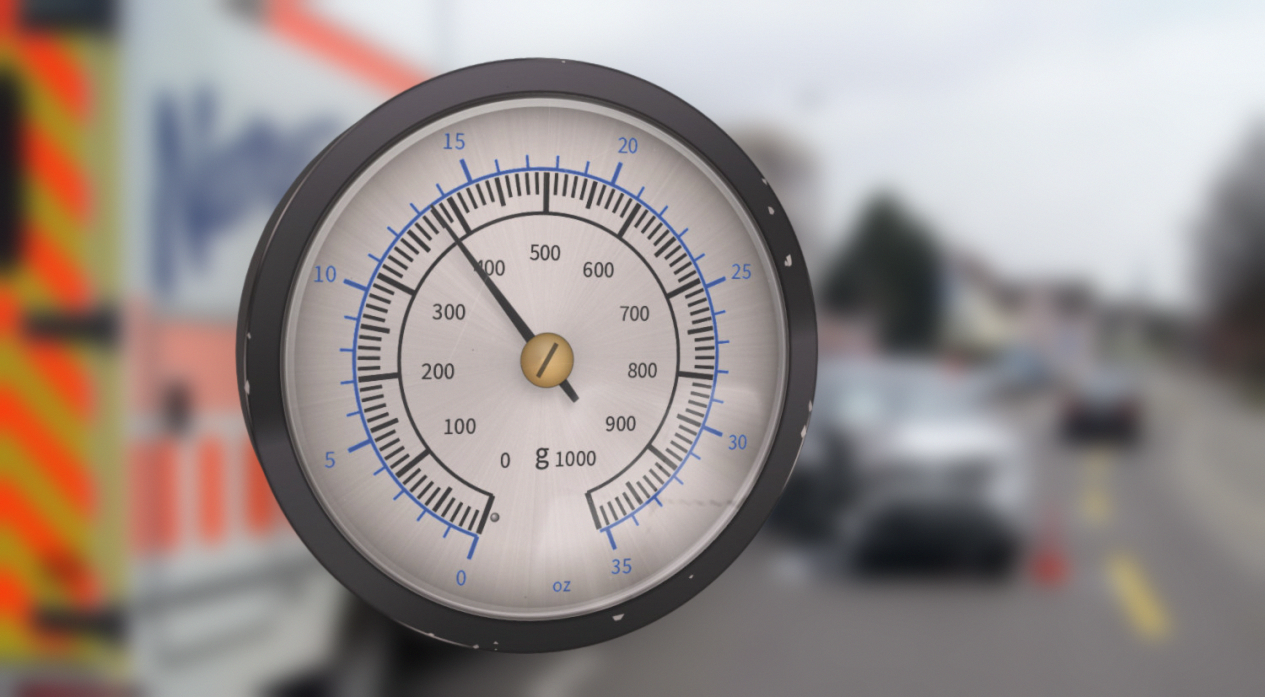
380 g
